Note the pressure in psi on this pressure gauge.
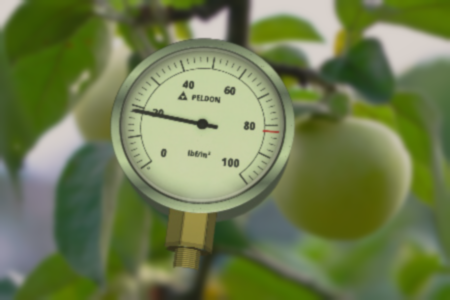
18 psi
